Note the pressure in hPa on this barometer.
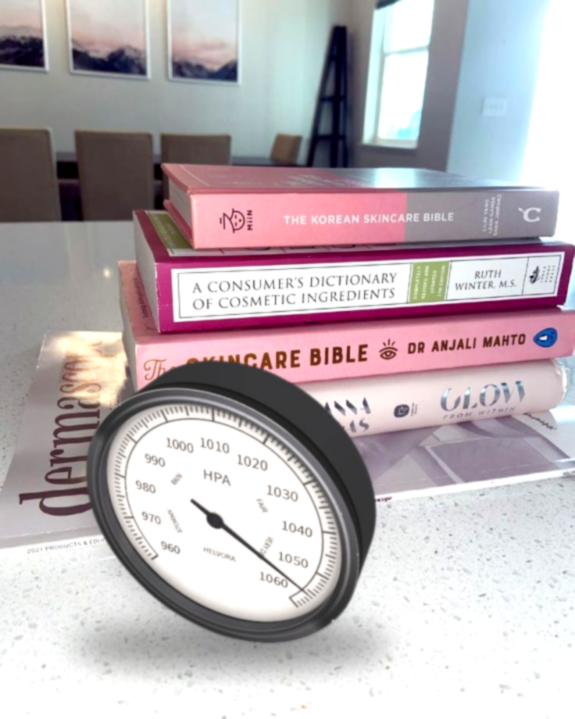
1055 hPa
